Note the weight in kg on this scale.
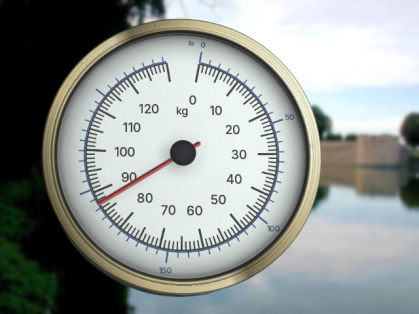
87 kg
